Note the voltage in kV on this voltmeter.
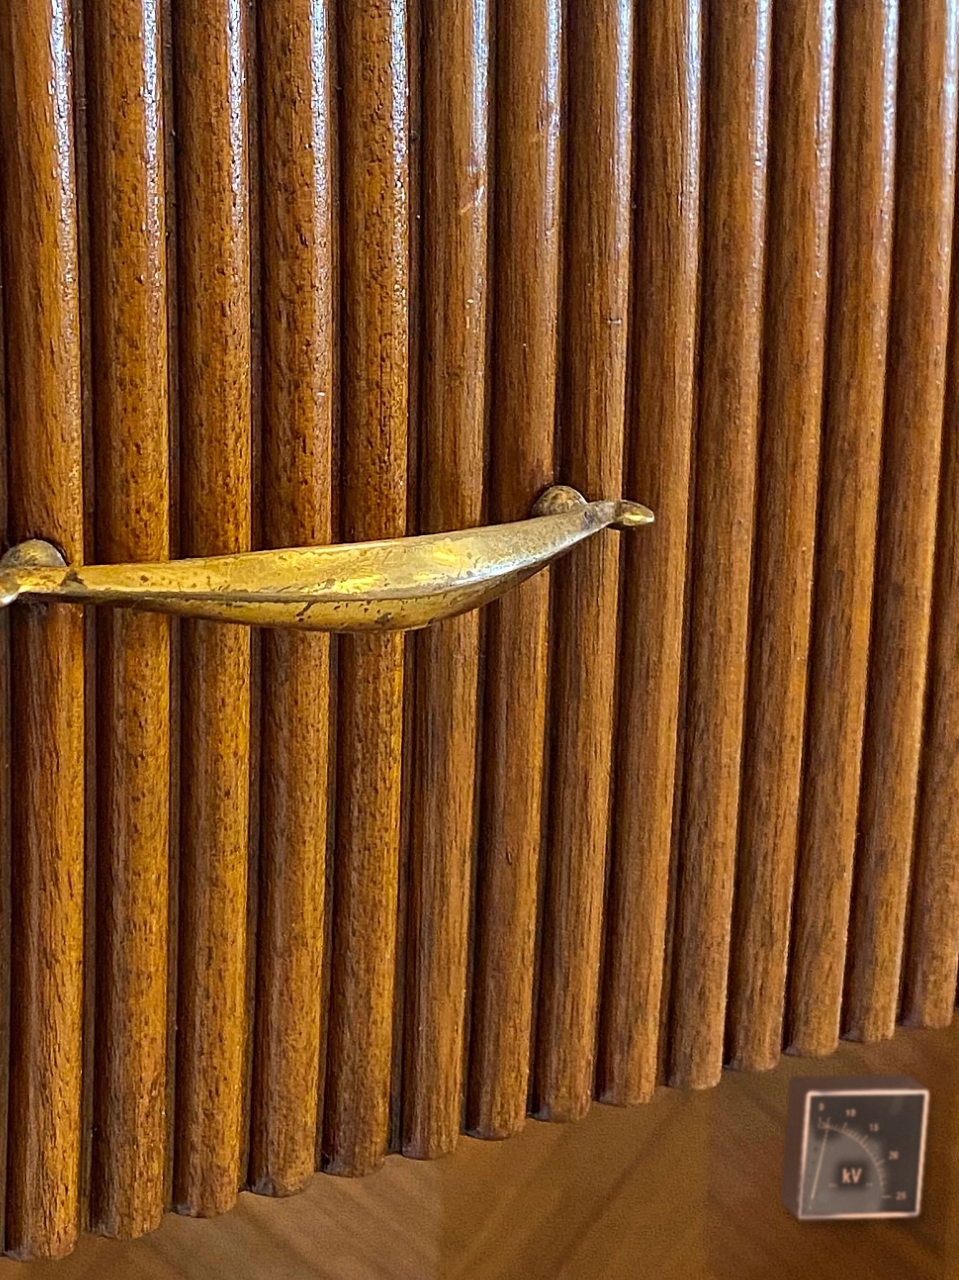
5 kV
